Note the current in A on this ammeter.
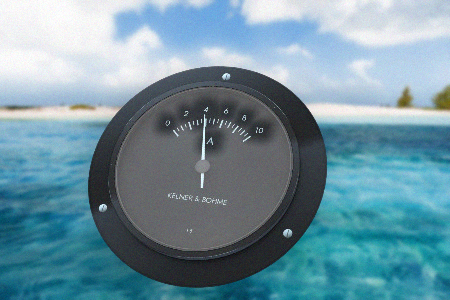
4 A
